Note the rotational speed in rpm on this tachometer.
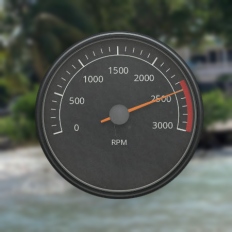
2500 rpm
